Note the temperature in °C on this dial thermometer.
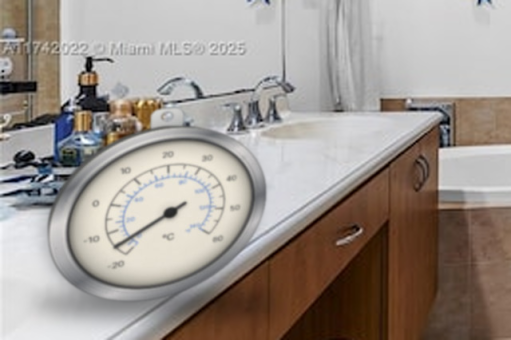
-15 °C
